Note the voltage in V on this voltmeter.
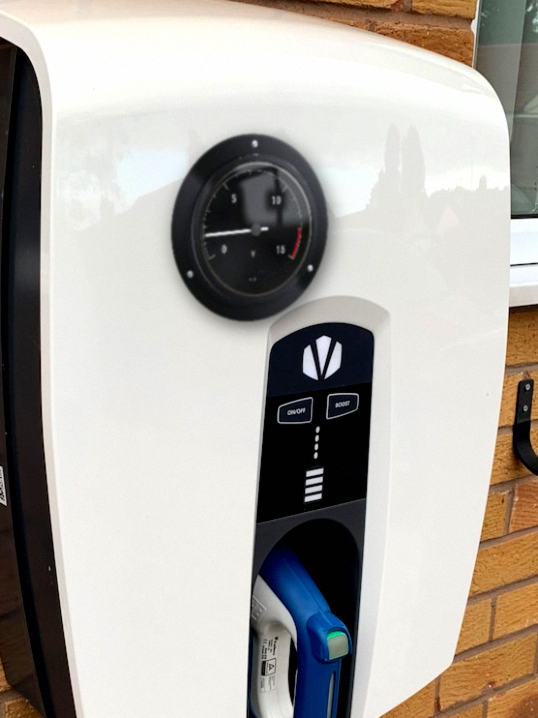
1.5 V
